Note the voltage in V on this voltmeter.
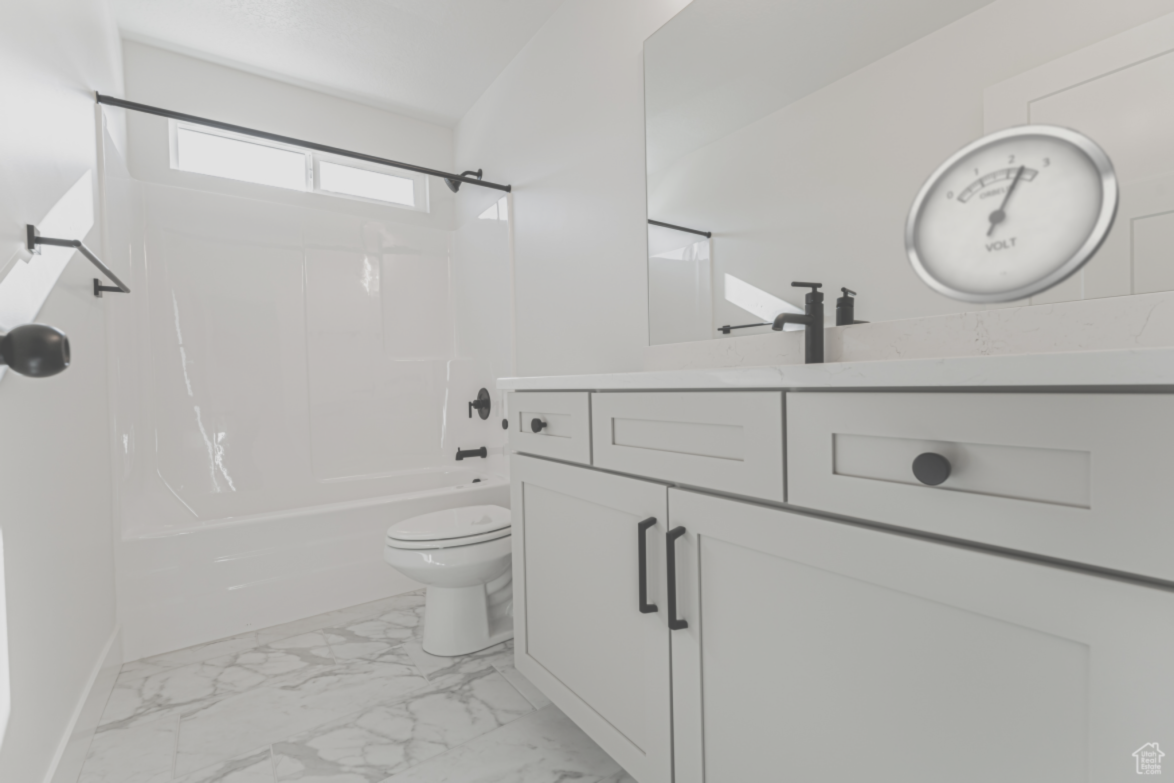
2.5 V
